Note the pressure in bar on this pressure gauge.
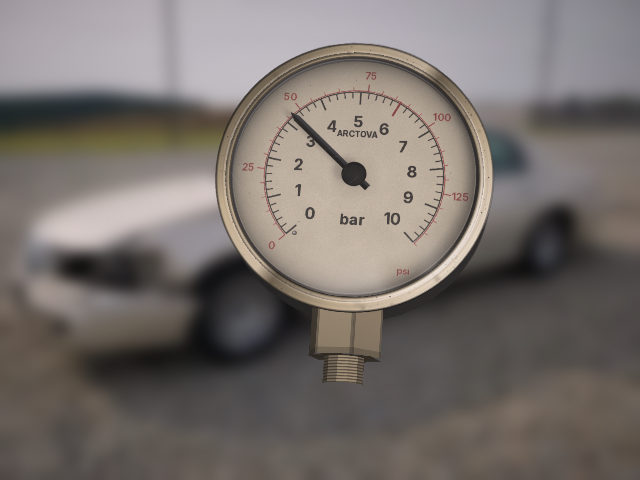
3.2 bar
